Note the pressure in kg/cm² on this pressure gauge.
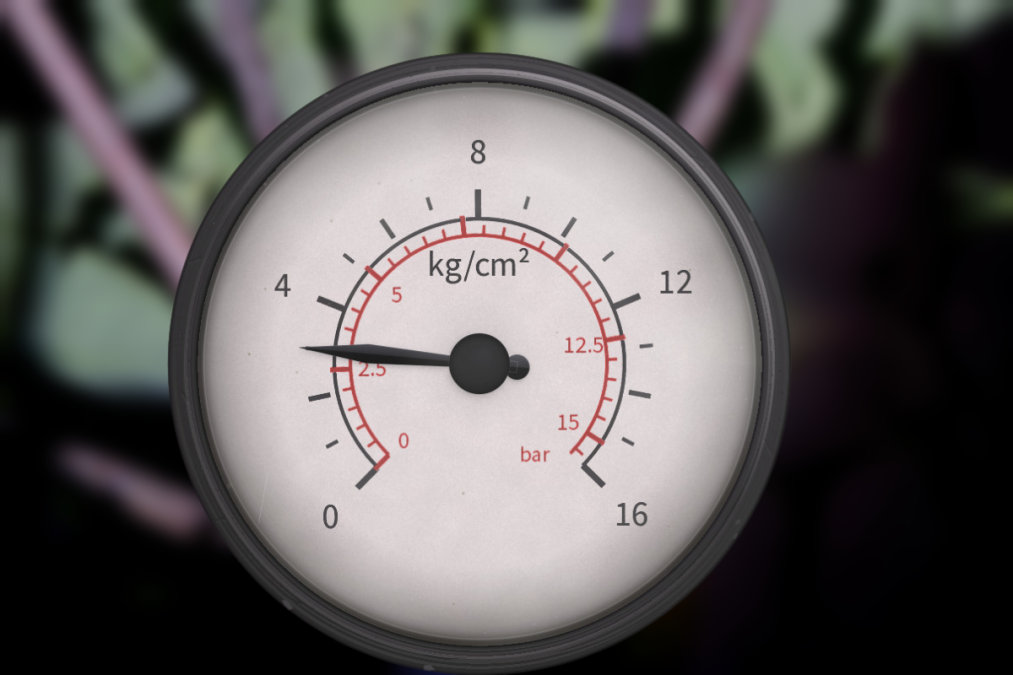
3 kg/cm²
